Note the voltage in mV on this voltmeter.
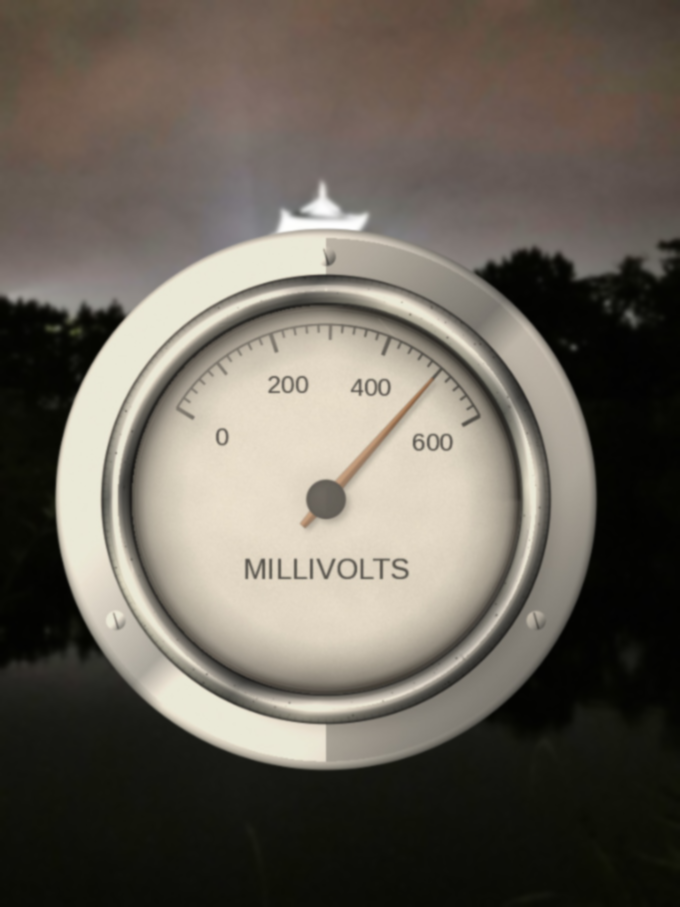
500 mV
